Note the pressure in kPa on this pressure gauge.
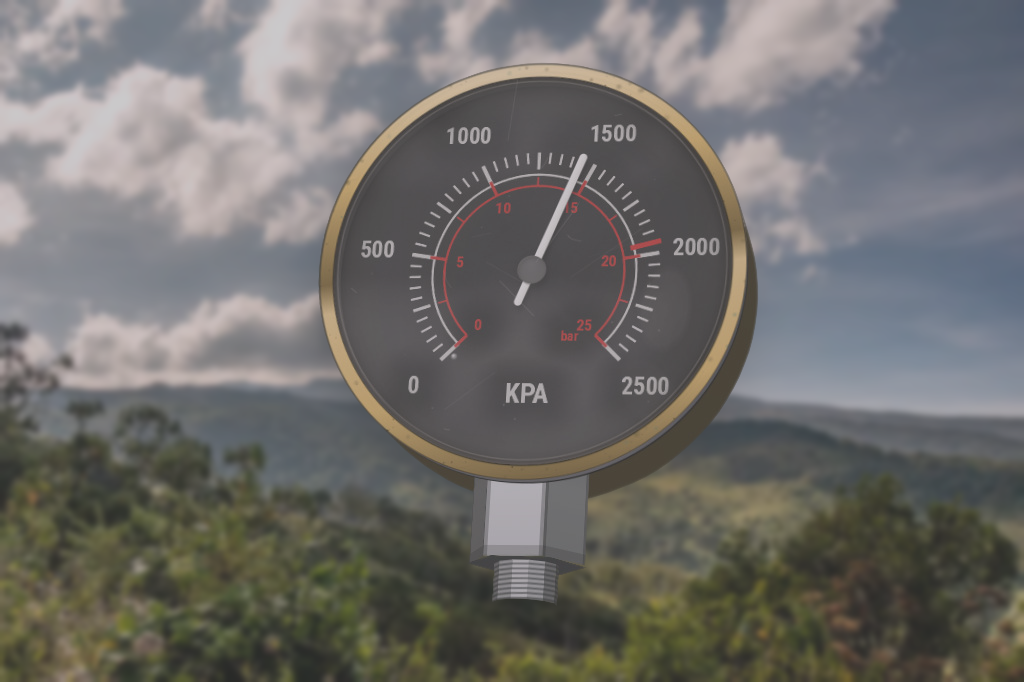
1450 kPa
